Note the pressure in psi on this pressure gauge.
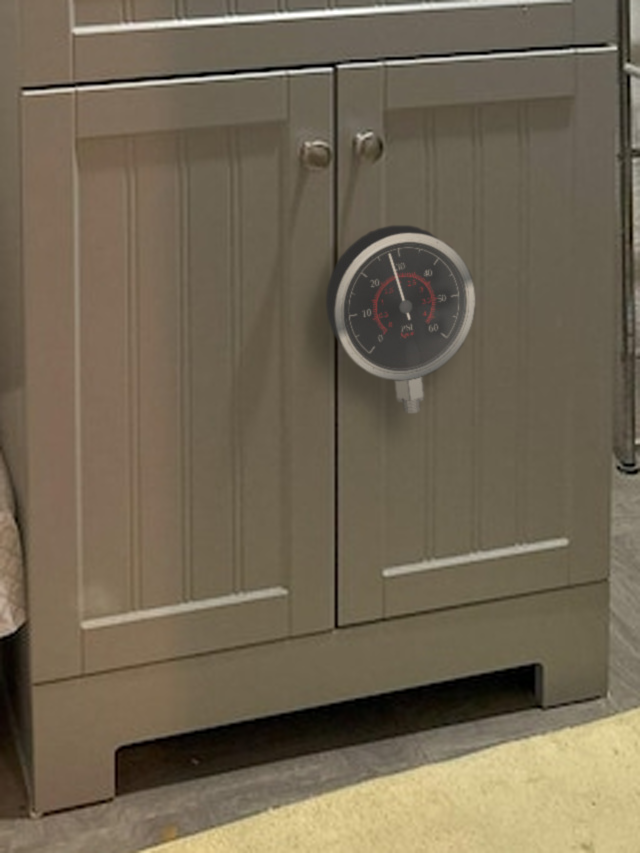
27.5 psi
